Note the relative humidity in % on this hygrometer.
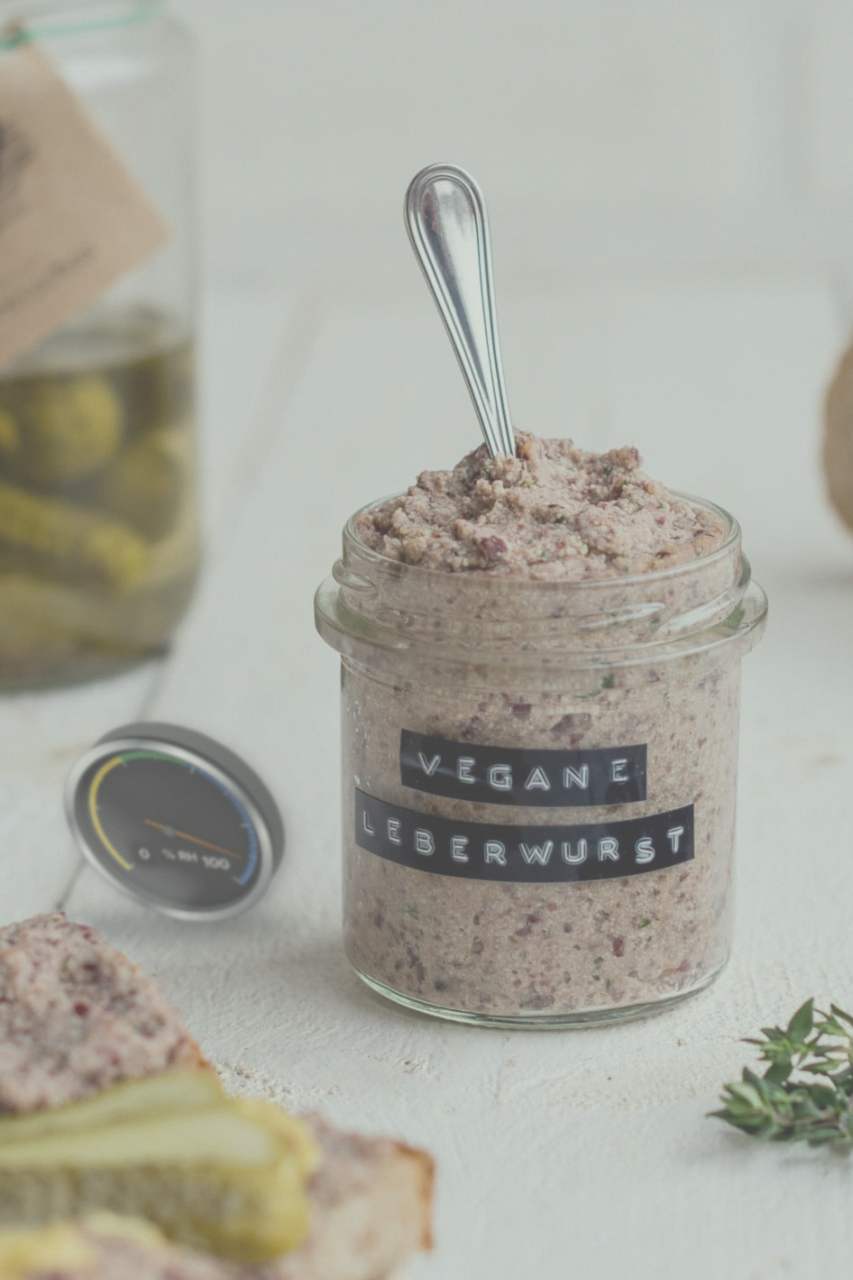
90 %
